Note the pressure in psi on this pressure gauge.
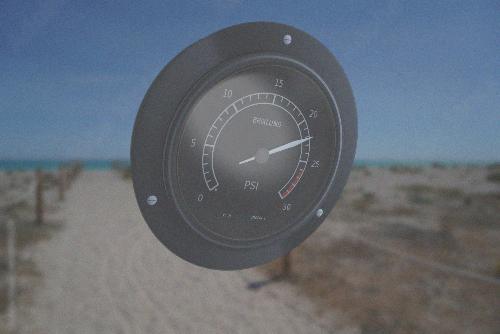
22 psi
